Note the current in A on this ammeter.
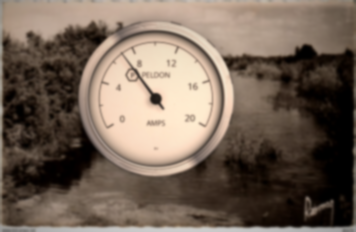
7 A
